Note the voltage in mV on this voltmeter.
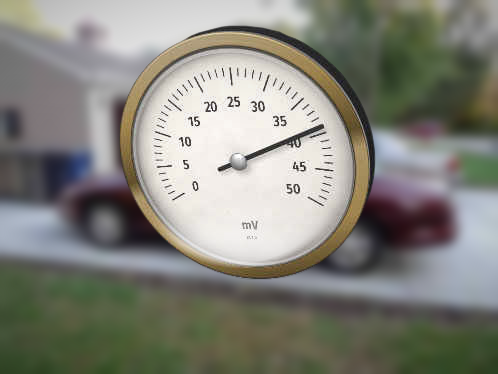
39 mV
